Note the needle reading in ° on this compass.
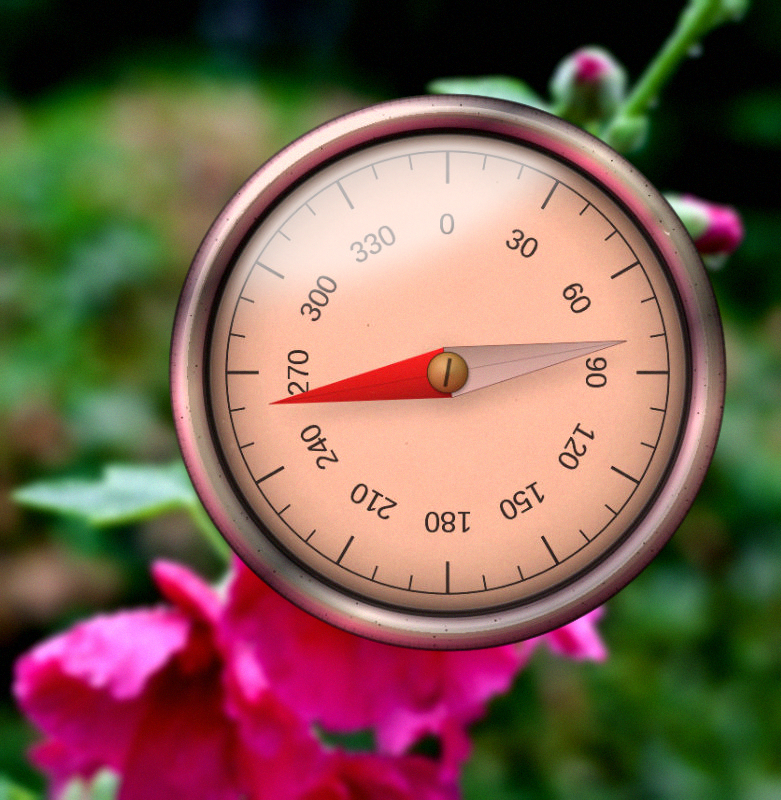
260 °
